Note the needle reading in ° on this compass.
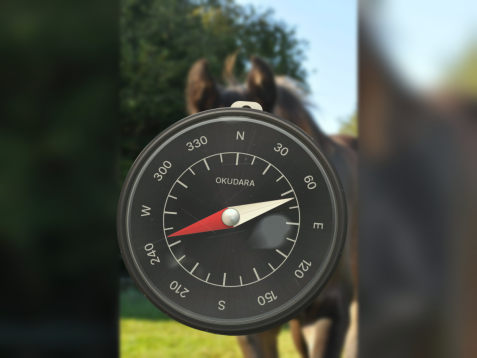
247.5 °
